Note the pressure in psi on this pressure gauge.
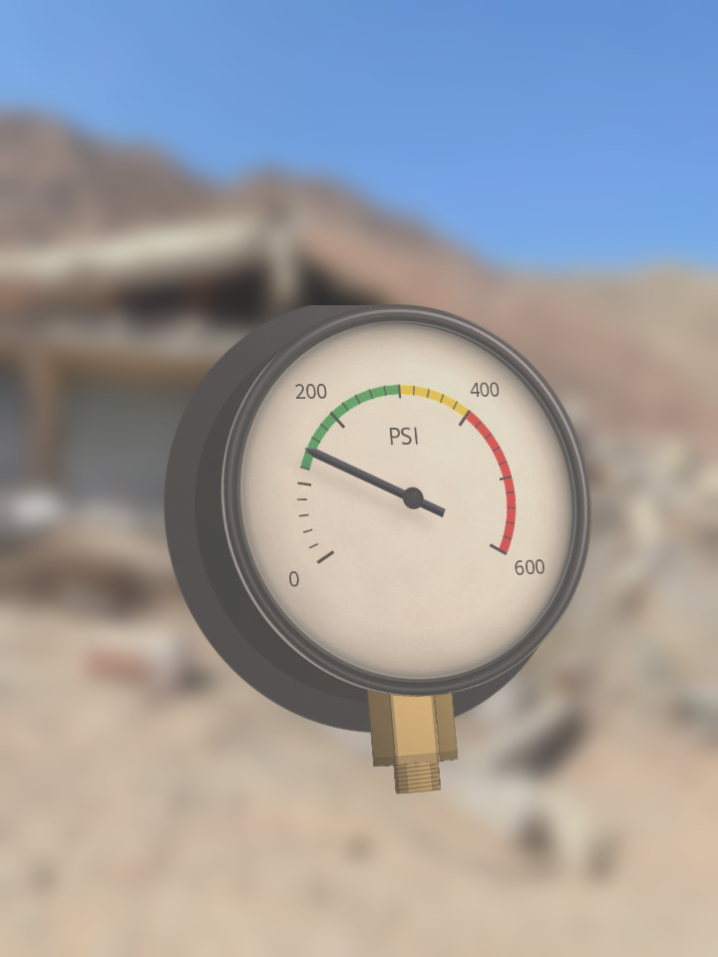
140 psi
